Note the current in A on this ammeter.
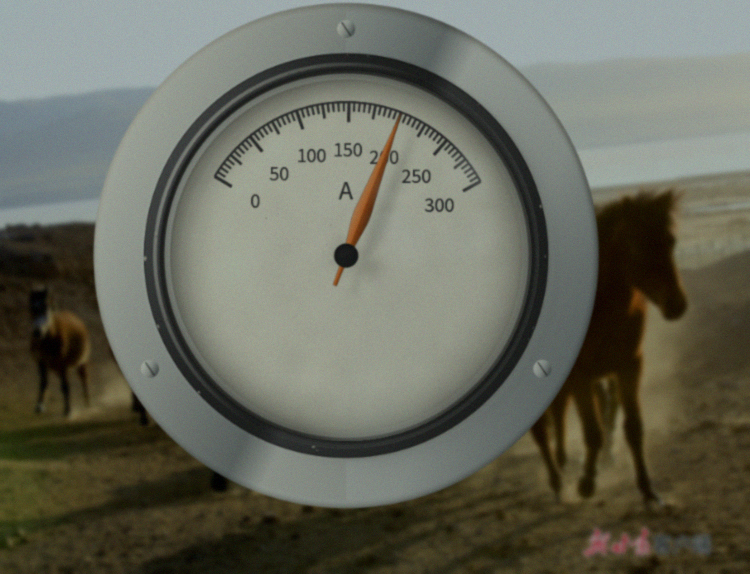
200 A
